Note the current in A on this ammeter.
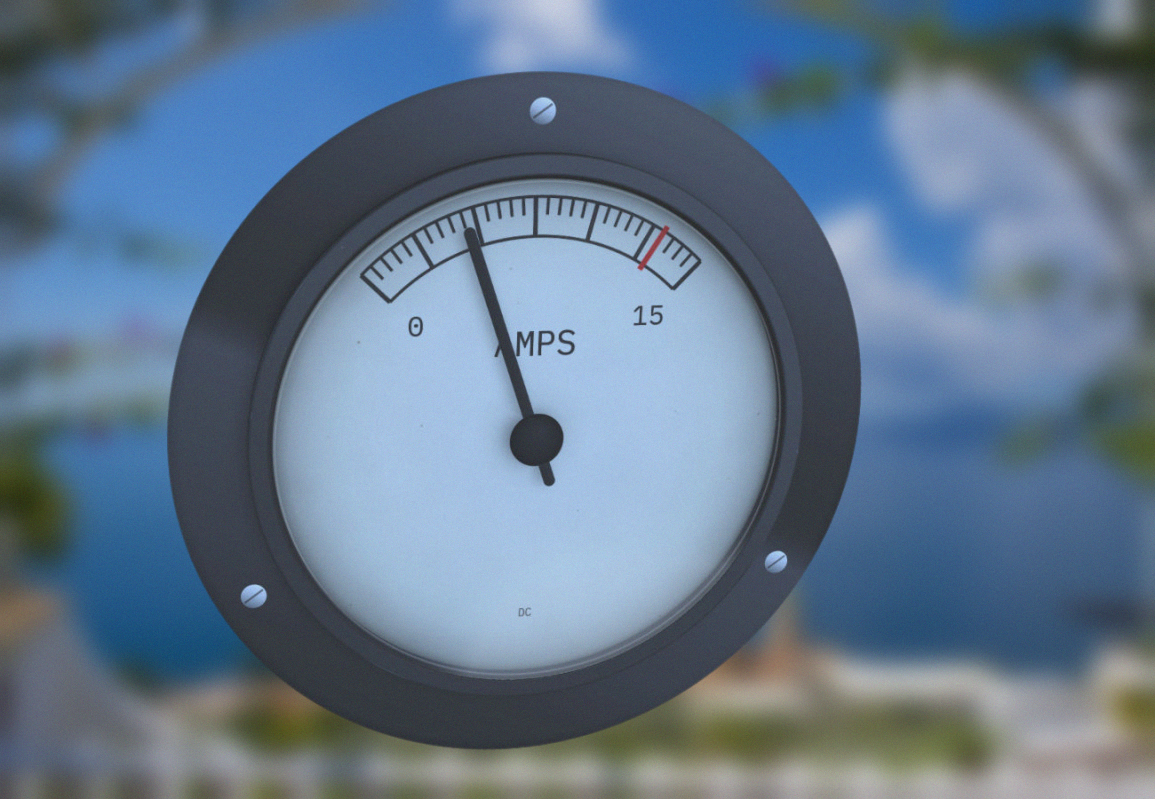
4.5 A
